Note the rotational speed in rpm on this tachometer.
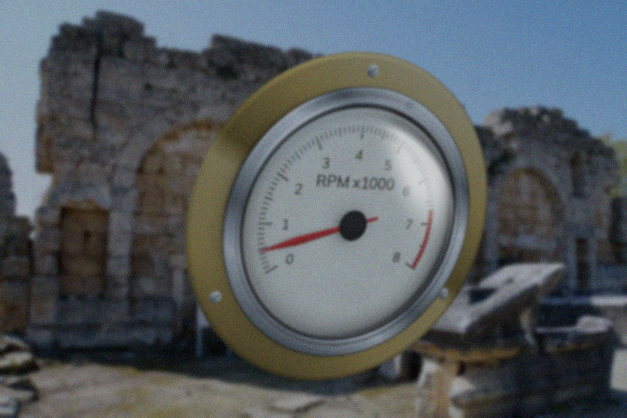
500 rpm
